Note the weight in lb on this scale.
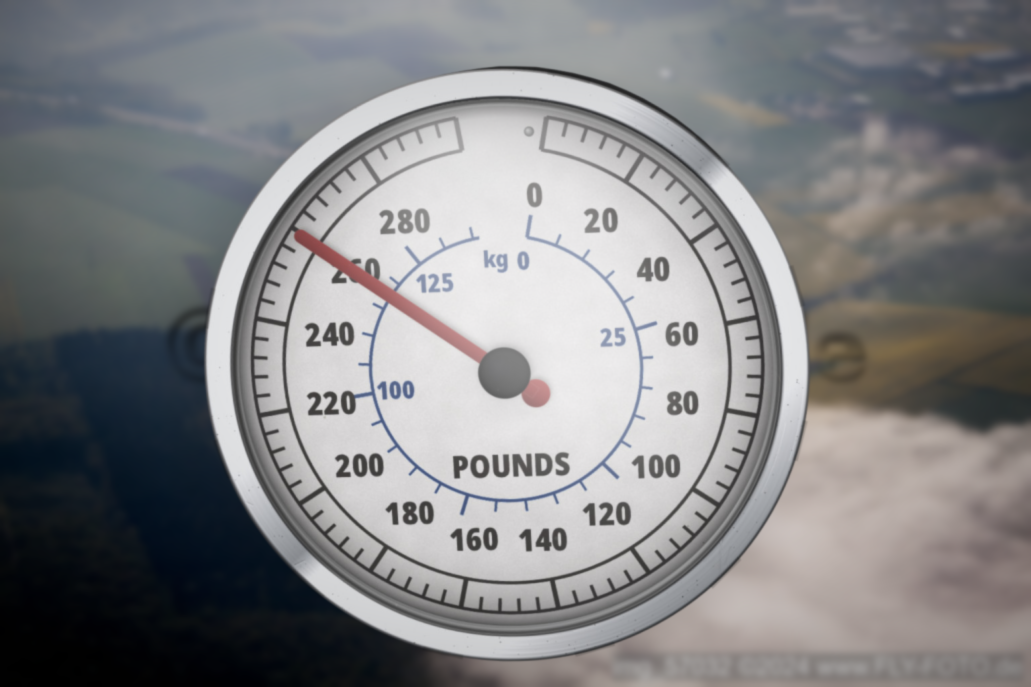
260 lb
